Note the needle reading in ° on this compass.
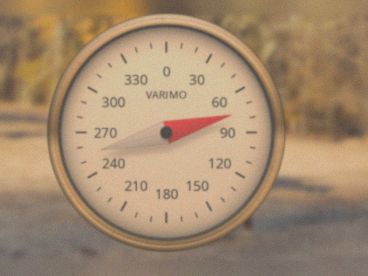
75 °
